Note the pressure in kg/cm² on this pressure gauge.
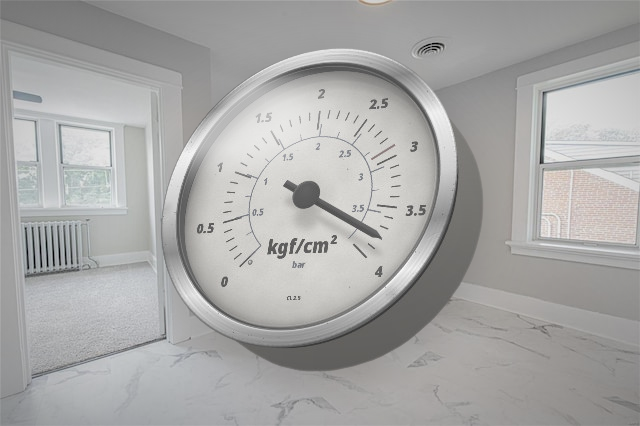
3.8 kg/cm²
